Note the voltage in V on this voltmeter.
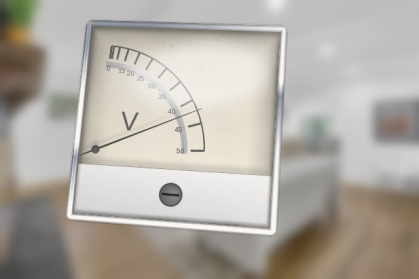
42.5 V
